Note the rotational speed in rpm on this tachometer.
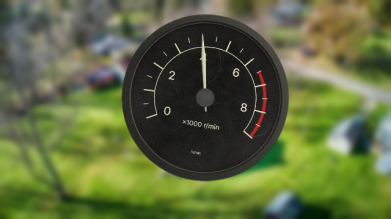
4000 rpm
